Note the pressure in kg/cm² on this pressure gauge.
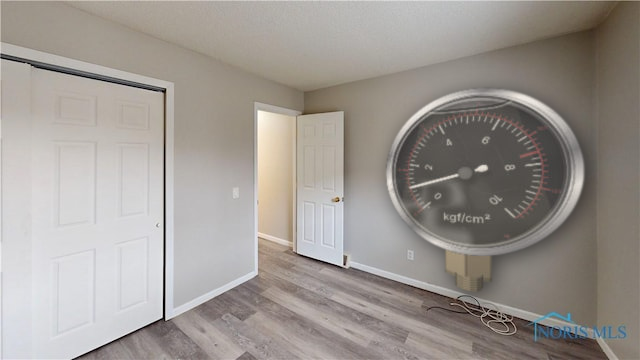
1 kg/cm²
